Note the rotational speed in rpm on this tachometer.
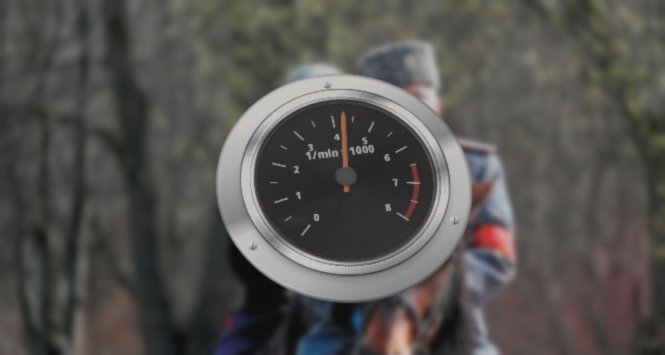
4250 rpm
